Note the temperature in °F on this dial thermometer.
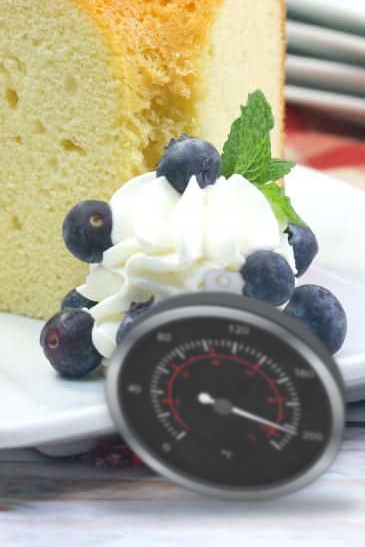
200 °F
